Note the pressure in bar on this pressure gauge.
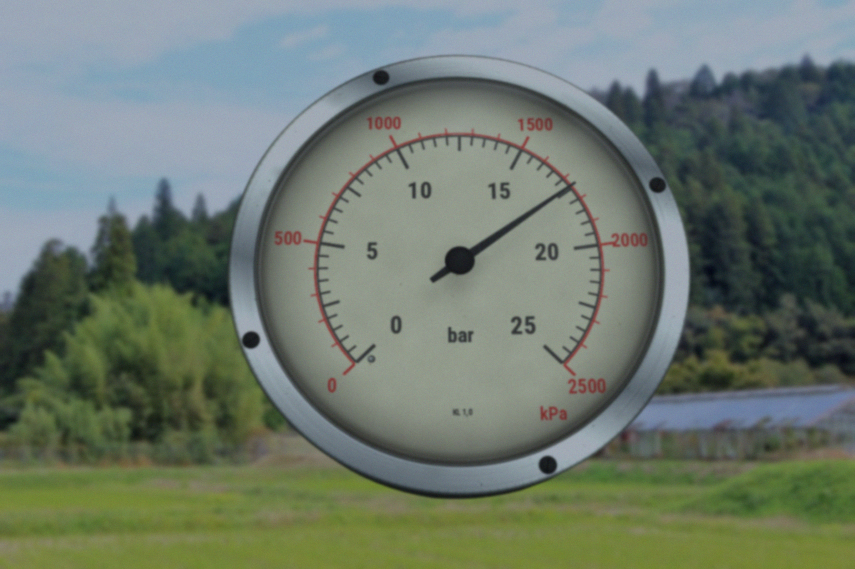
17.5 bar
